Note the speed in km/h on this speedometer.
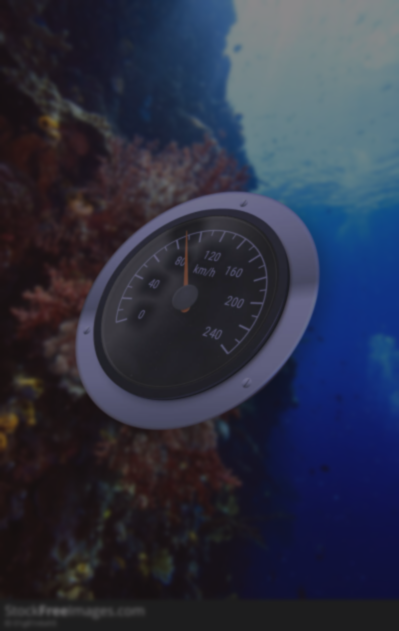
90 km/h
